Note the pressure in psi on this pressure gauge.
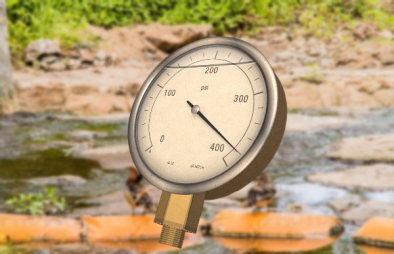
380 psi
